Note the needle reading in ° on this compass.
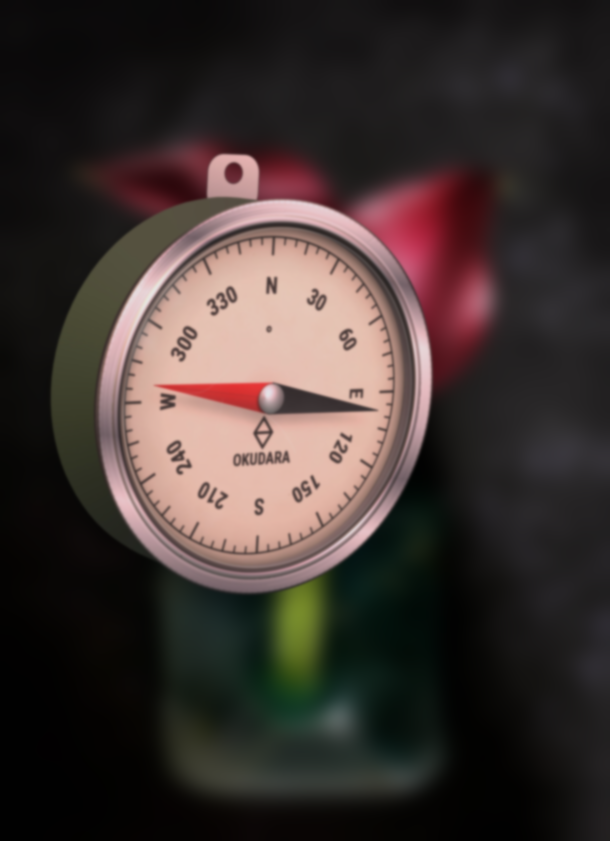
277.5 °
